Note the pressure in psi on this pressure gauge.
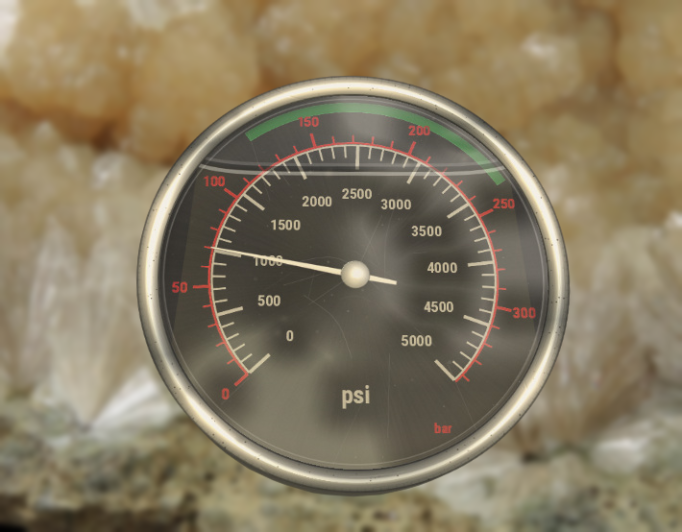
1000 psi
